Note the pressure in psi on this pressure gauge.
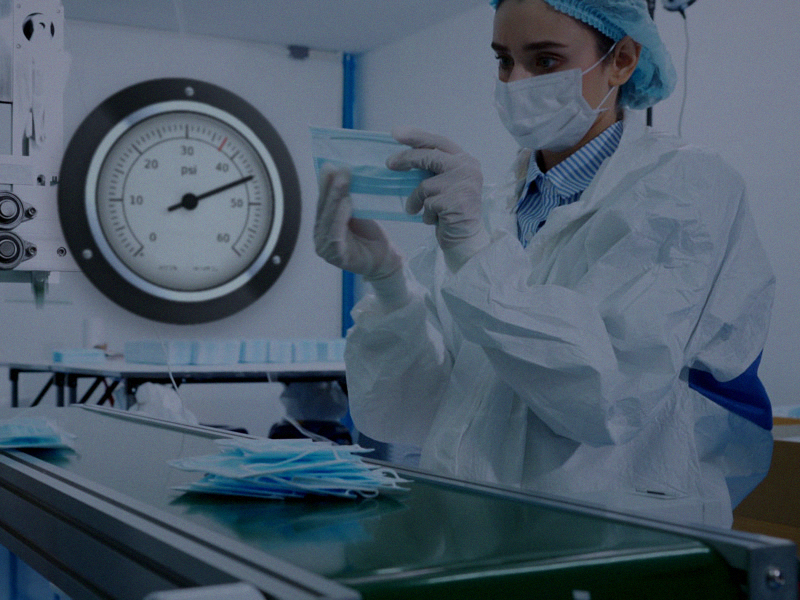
45 psi
